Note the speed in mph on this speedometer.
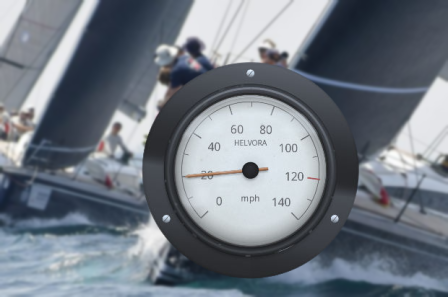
20 mph
